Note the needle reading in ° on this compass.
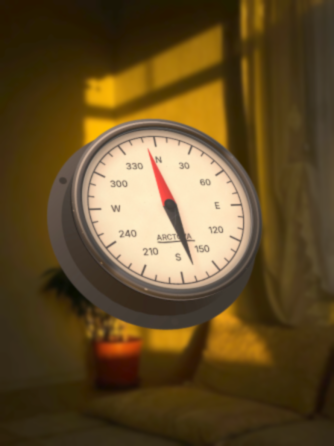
350 °
